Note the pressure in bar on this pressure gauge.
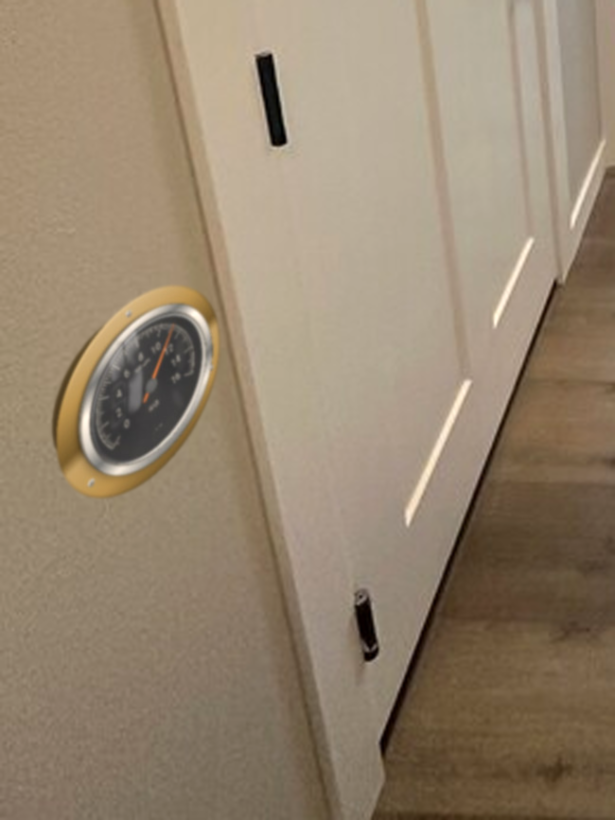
11 bar
